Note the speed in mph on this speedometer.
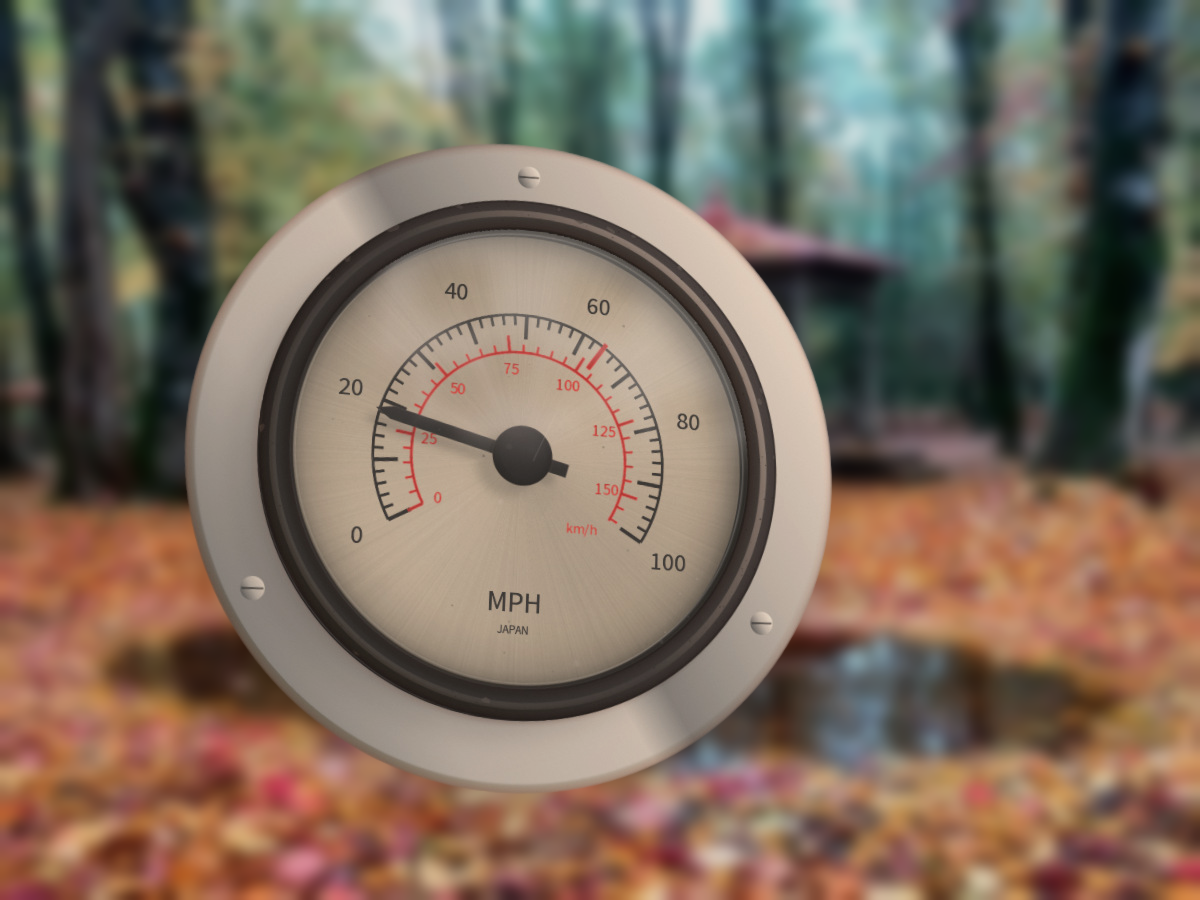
18 mph
